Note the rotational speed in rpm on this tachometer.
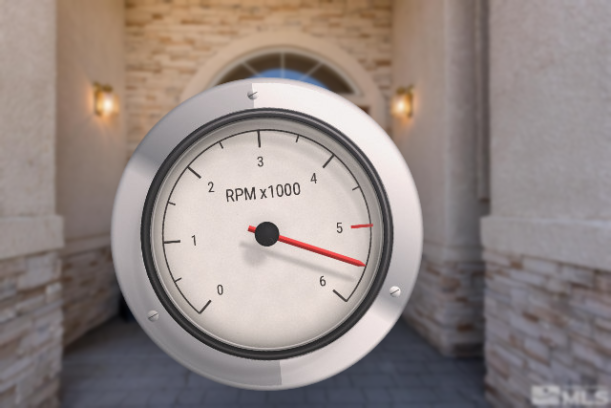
5500 rpm
